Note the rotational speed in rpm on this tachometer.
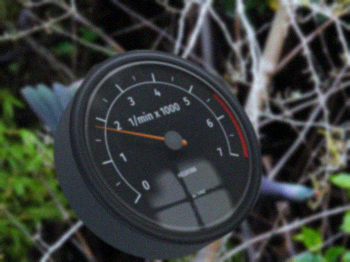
1750 rpm
